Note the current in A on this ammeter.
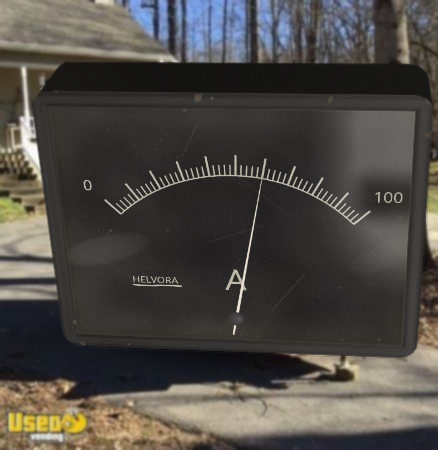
60 A
